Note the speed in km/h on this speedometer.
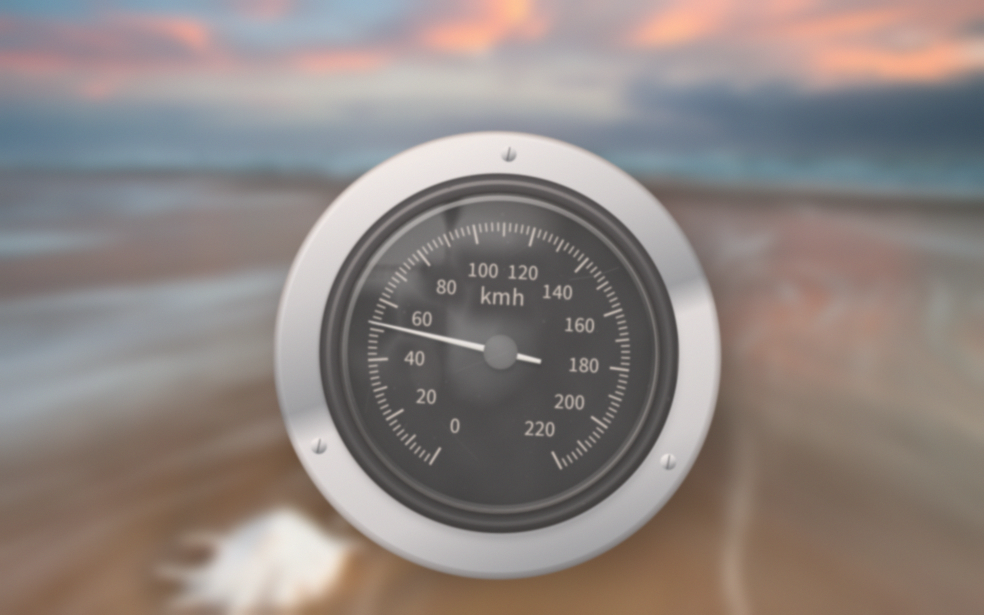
52 km/h
